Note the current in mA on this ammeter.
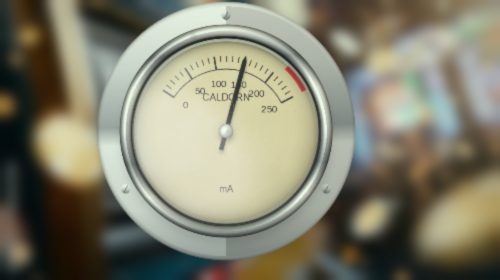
150 mA
